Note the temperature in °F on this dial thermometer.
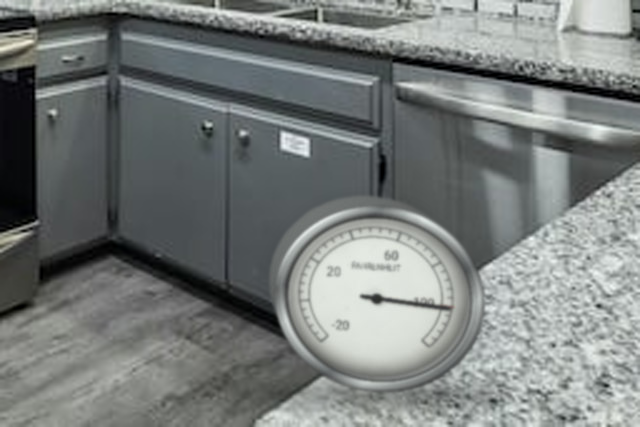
100 °F
